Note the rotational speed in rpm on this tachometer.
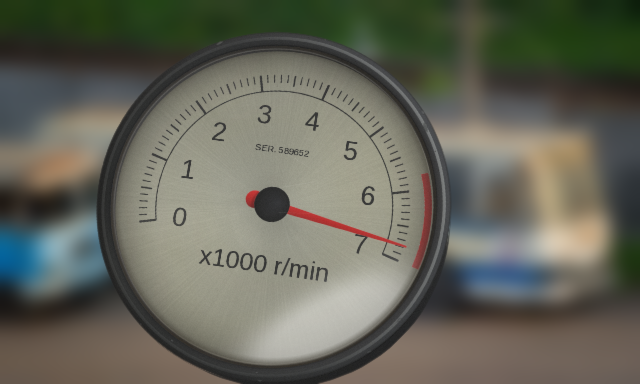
6800 rpm
